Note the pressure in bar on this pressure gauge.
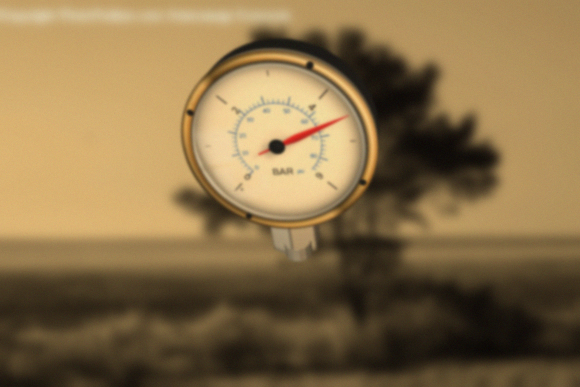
4.5 bar
